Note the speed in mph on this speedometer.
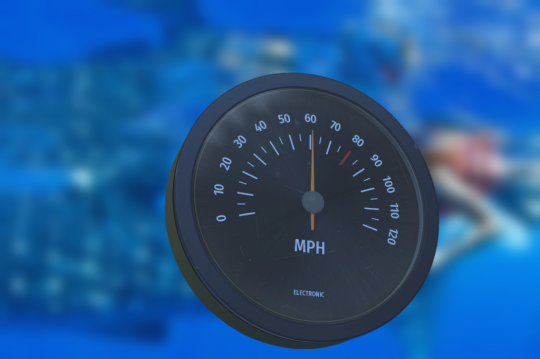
60 mph
